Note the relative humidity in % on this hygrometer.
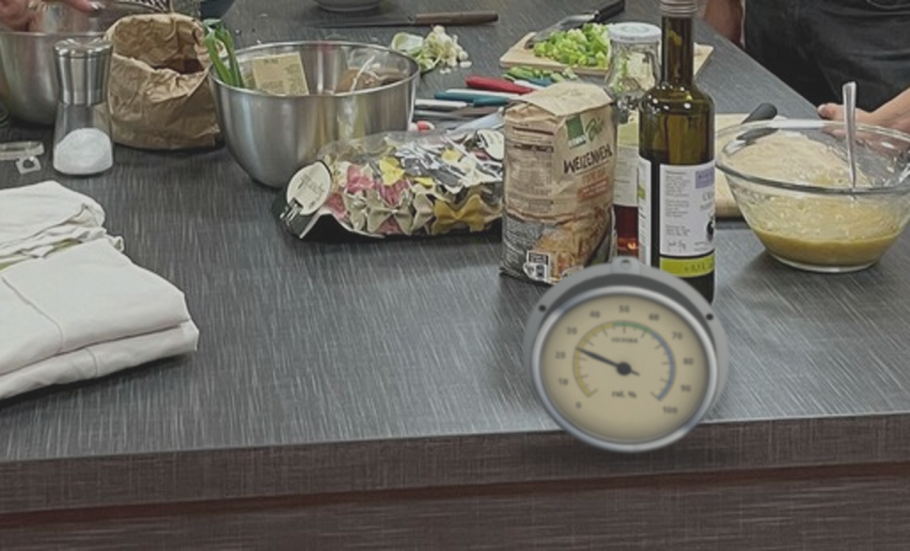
25 %
